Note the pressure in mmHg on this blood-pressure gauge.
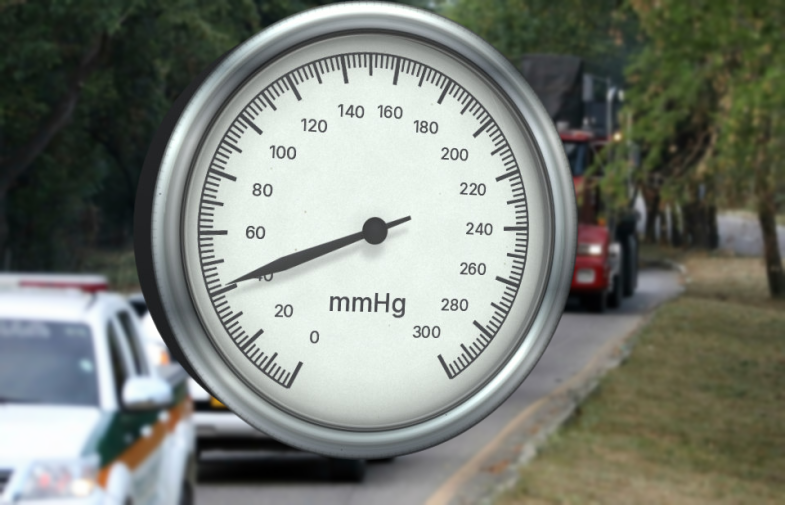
42 mmHg
